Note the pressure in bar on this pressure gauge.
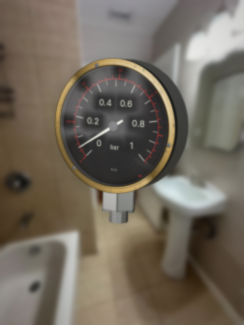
0.05 bar
